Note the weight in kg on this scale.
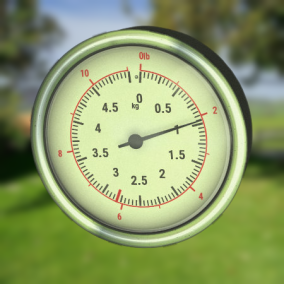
0.95 kg
